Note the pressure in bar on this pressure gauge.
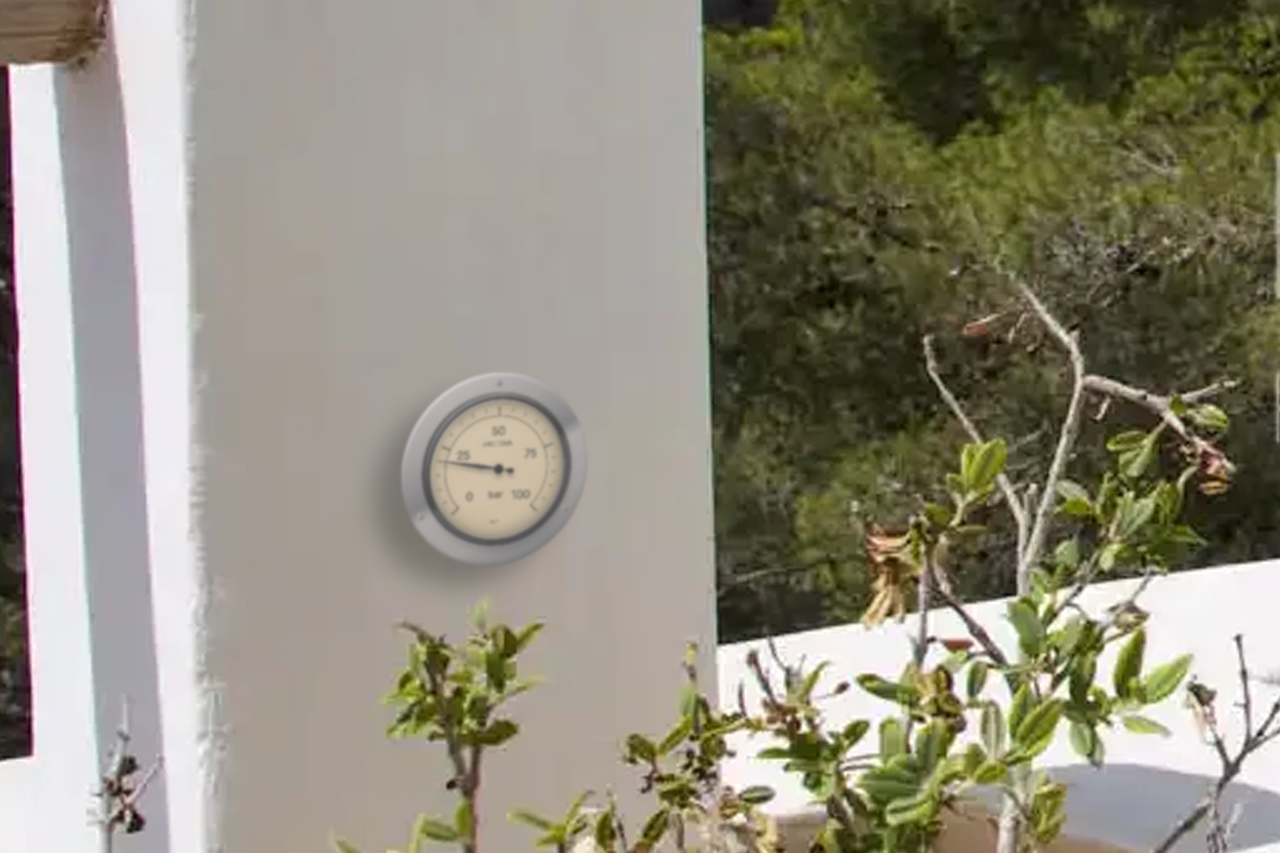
20 bar
